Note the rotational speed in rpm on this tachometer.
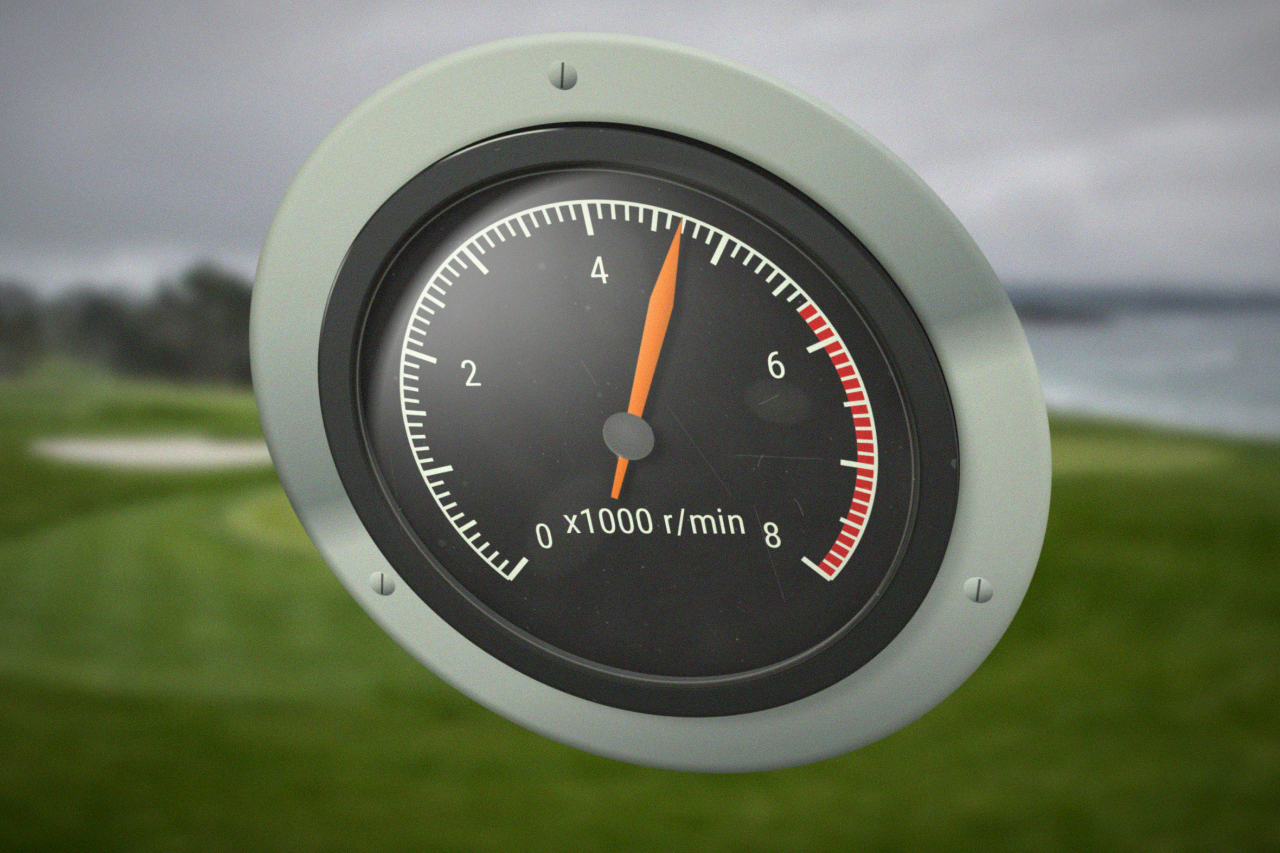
4700 rpm
